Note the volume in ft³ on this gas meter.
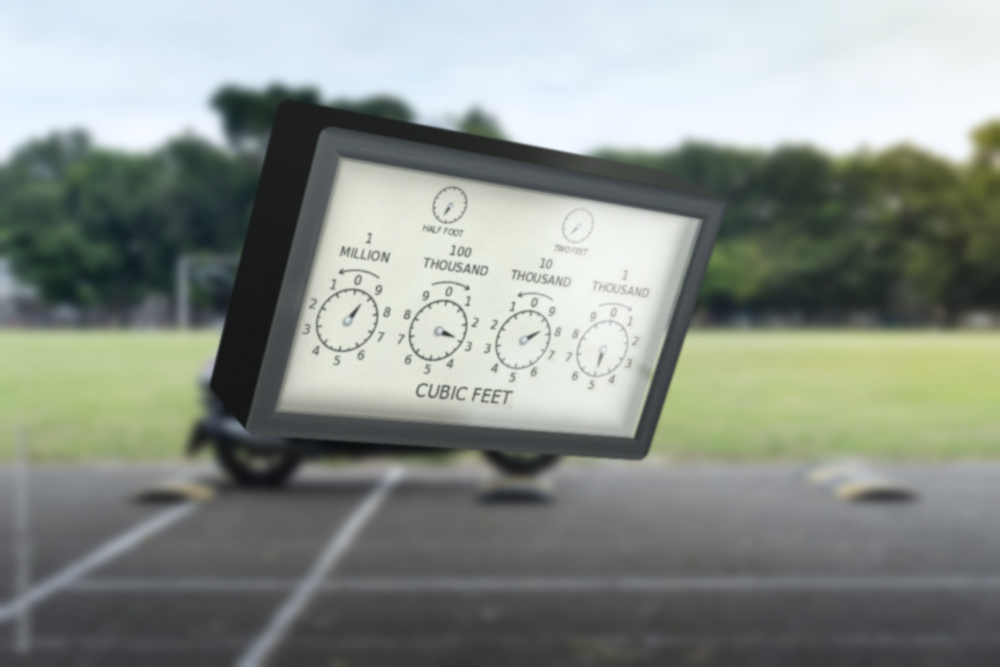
928500 ft³
